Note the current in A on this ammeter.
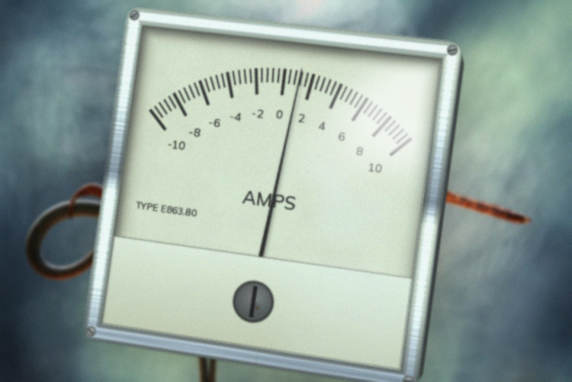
1.2 A
